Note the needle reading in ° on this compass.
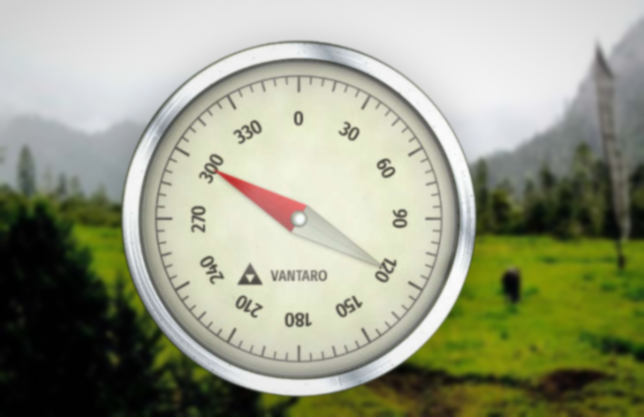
300 °
